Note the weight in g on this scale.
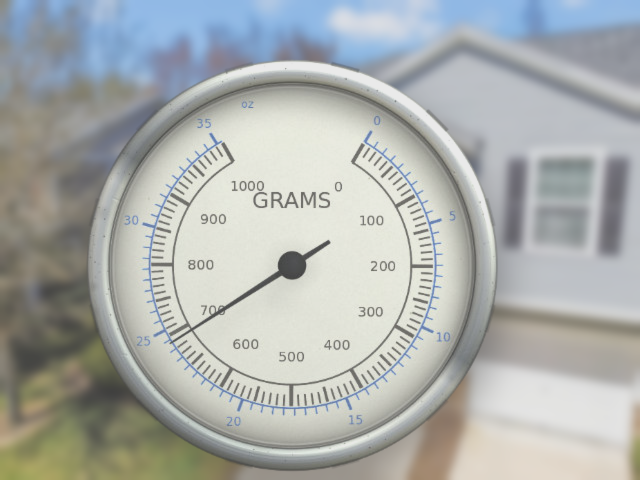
690 g
